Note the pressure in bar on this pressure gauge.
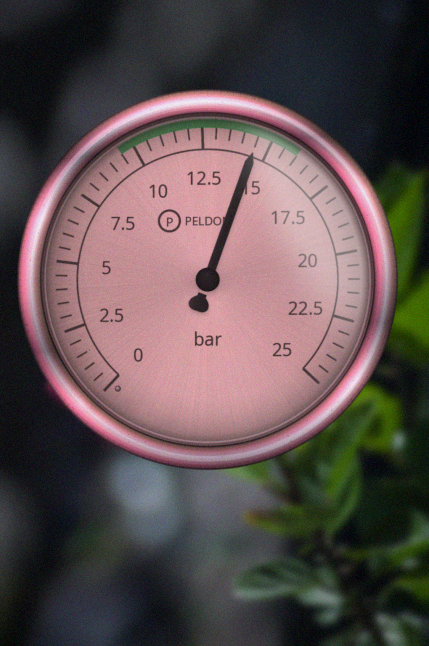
14.5 bar
